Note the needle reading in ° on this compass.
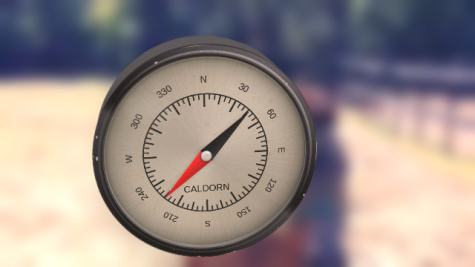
225 °
